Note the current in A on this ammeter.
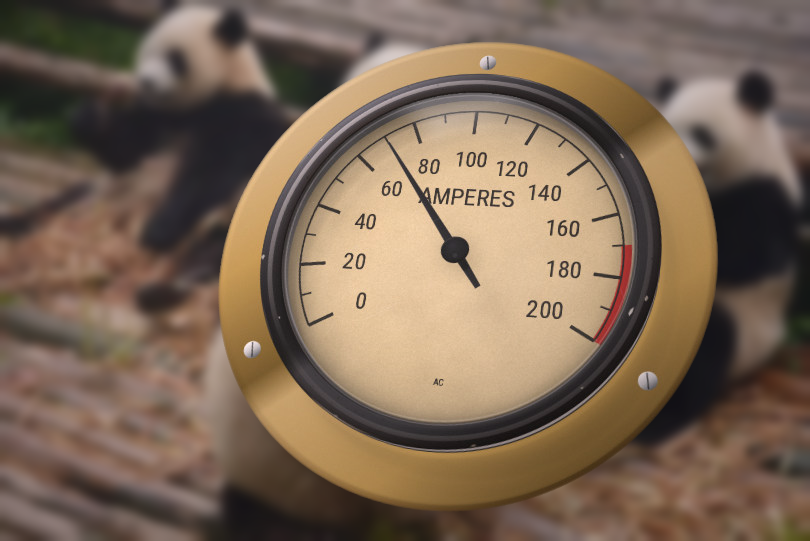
70 A
